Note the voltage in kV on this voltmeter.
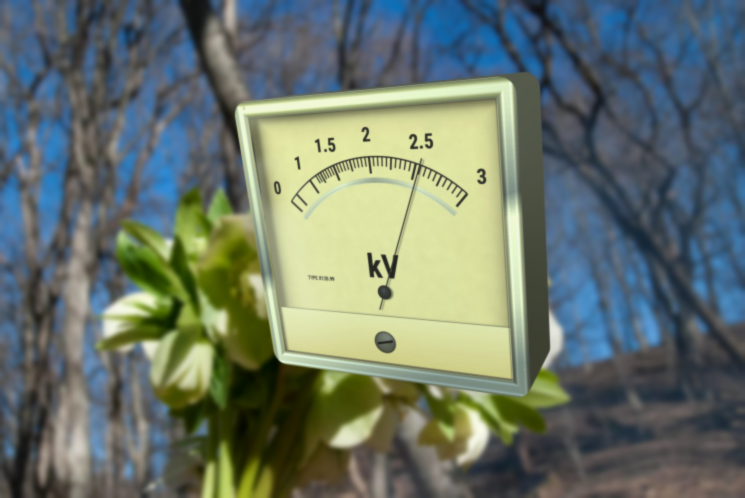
2.55 kV
